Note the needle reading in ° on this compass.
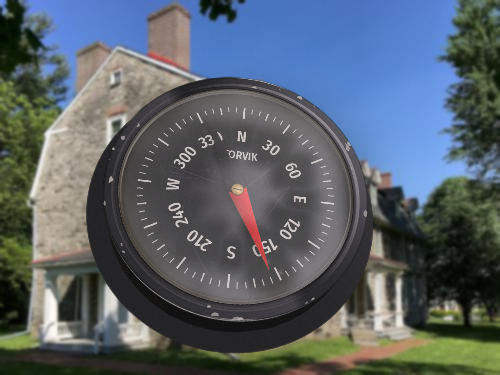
155 °
